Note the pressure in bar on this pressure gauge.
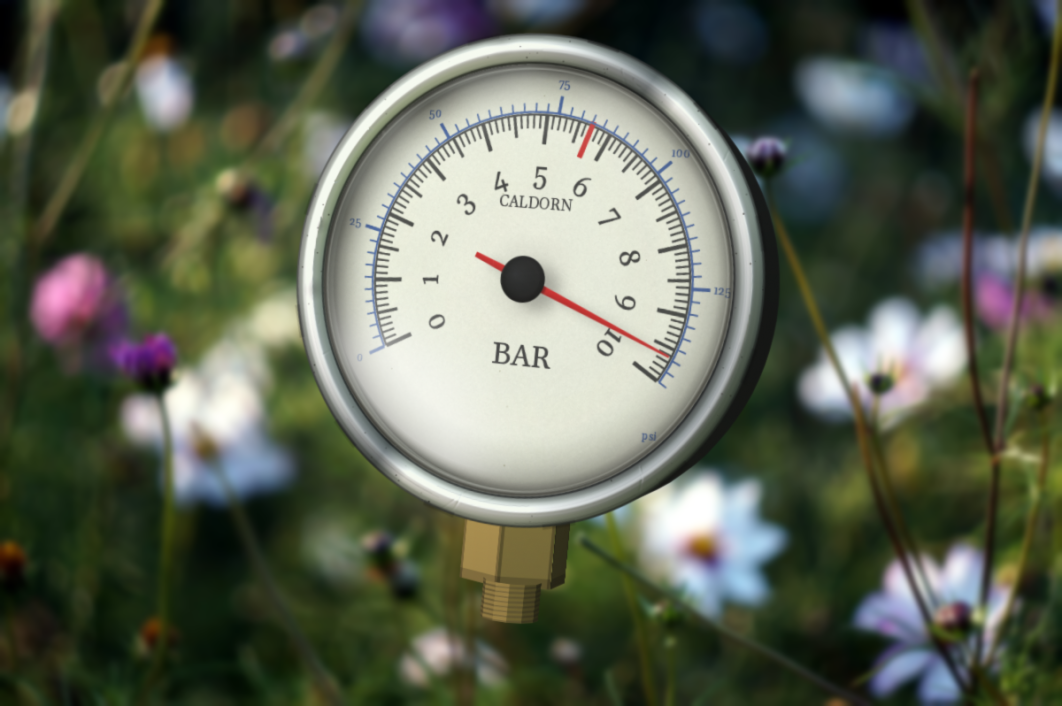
9.6 bar
